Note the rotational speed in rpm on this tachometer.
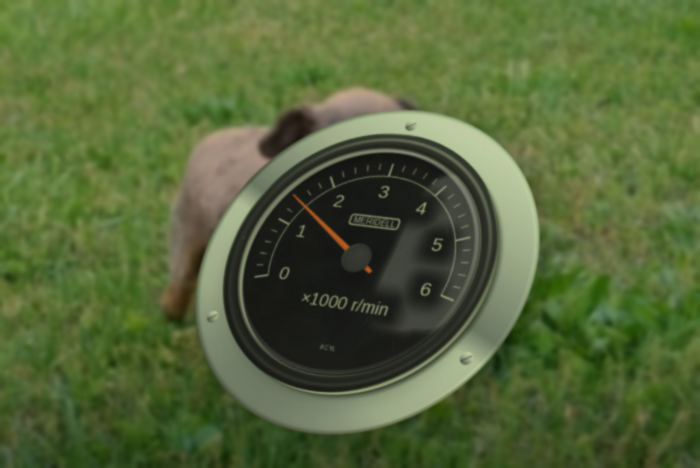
1400 rpm
